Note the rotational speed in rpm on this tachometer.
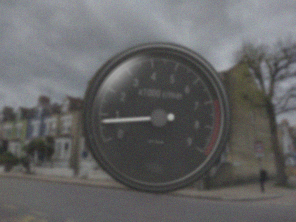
750 rpm
